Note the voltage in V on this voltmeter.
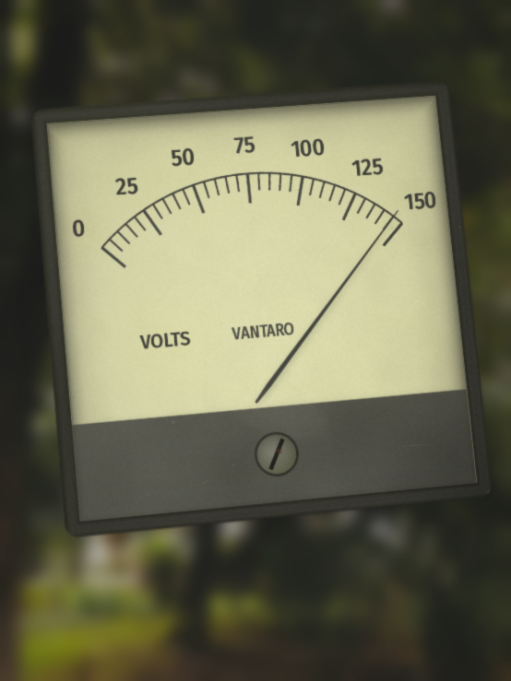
145 V
